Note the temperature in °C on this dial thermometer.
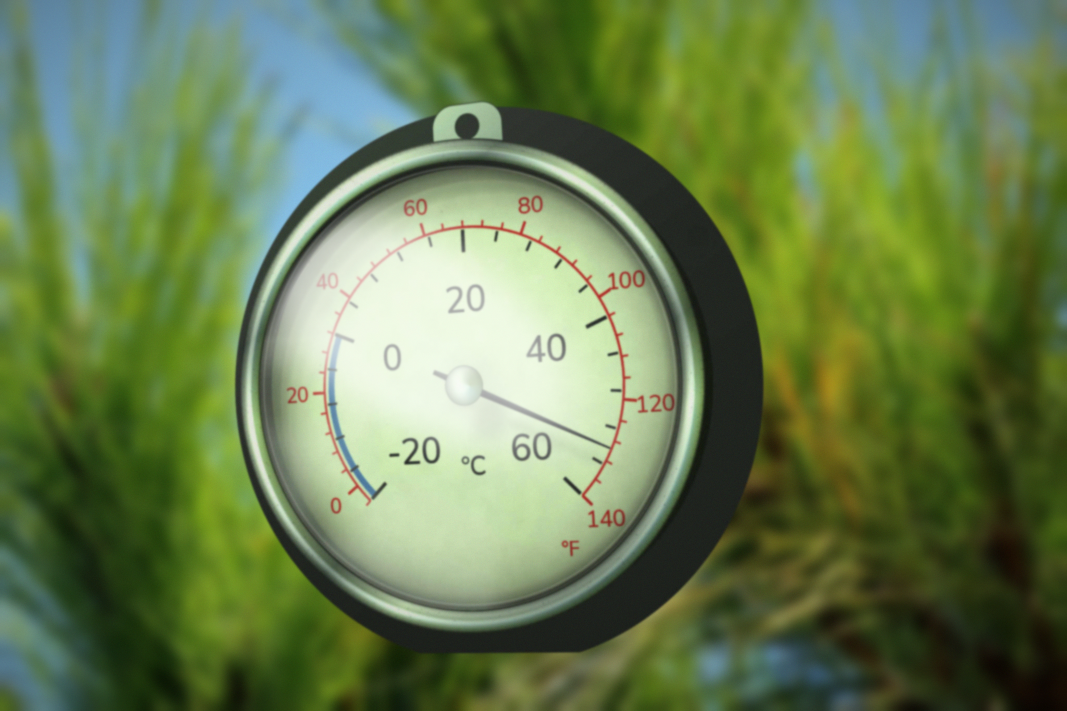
54 °C
